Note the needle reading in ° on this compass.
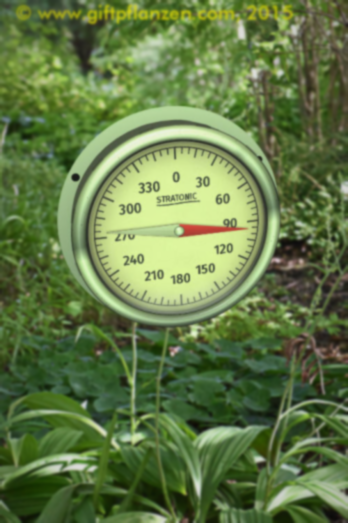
95 °
